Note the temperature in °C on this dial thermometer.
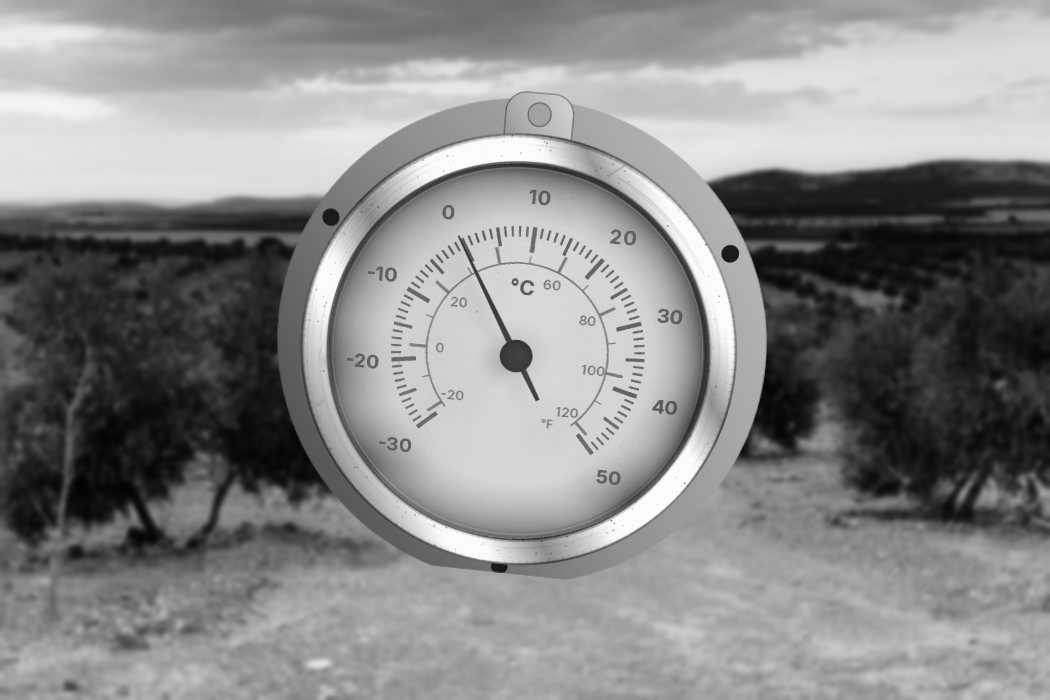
0 °C
